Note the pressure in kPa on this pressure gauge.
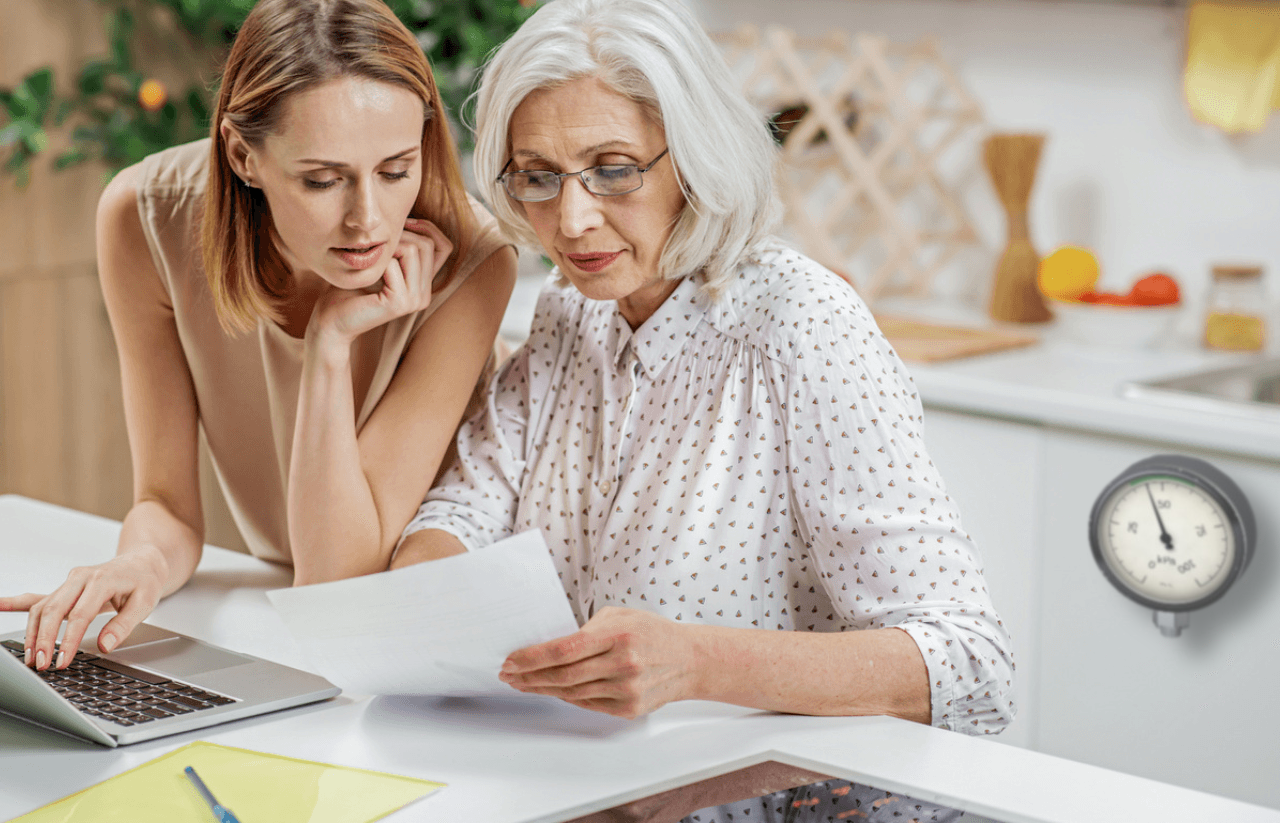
45 kPa
